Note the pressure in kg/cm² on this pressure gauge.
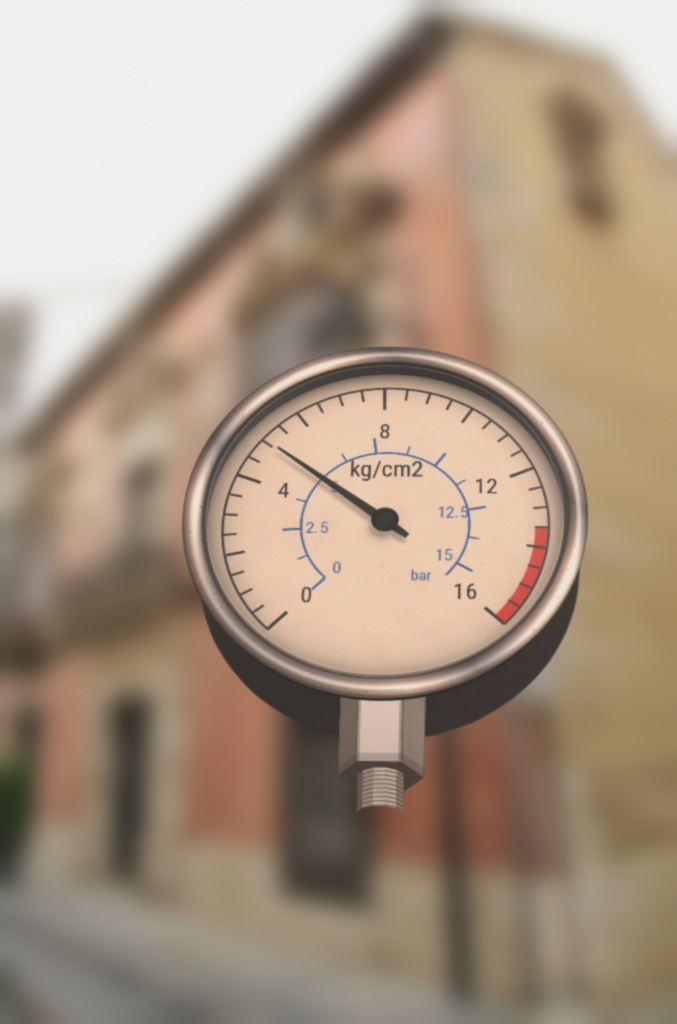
5 kg/cm²
